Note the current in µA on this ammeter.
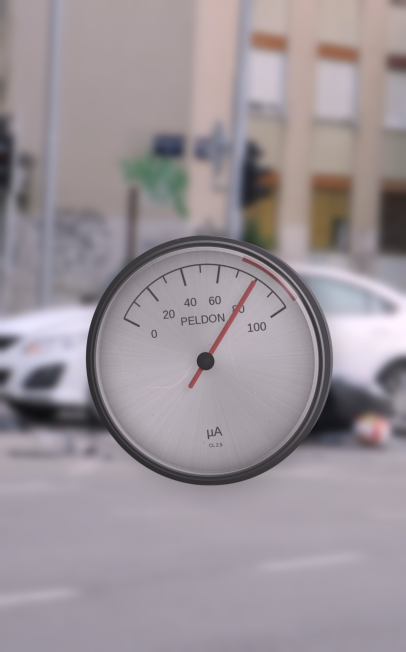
80 µA
